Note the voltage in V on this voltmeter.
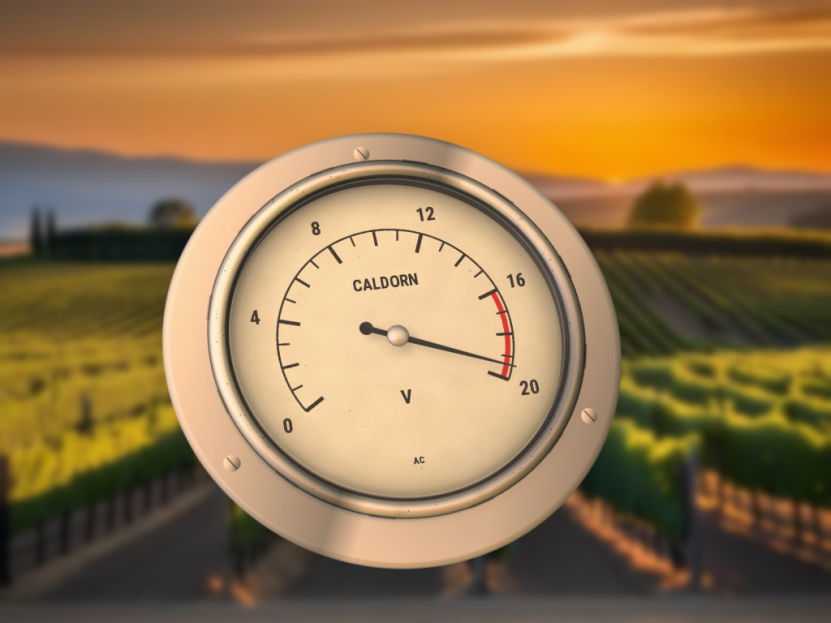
19.5 V
